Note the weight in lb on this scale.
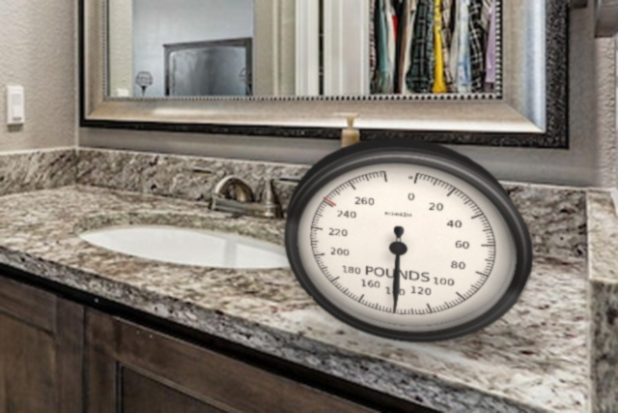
140 lb
